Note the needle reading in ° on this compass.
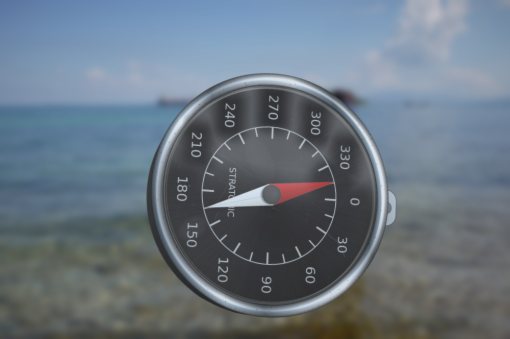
345 °
